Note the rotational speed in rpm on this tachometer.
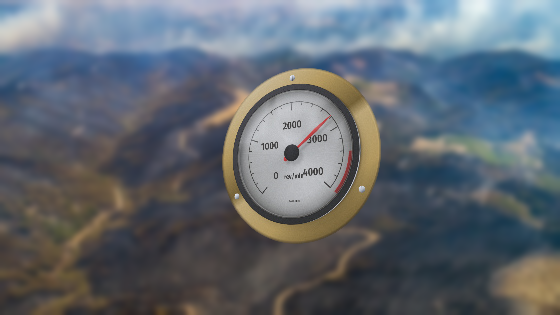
2800 rpm
